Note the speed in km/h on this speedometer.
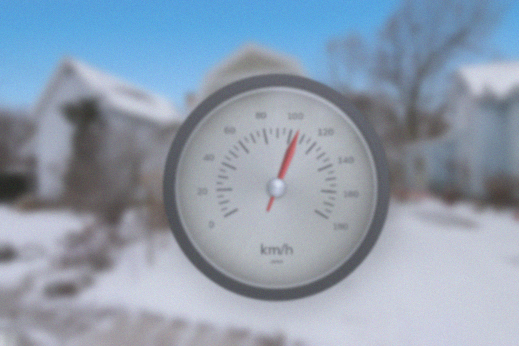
105 km/h
